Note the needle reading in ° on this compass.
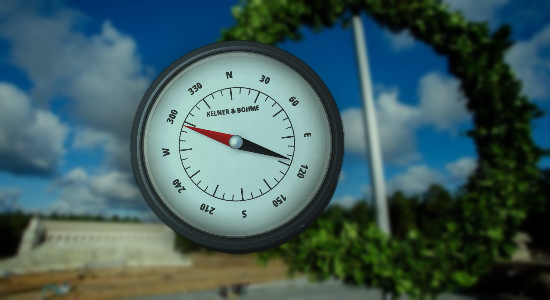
295 °
